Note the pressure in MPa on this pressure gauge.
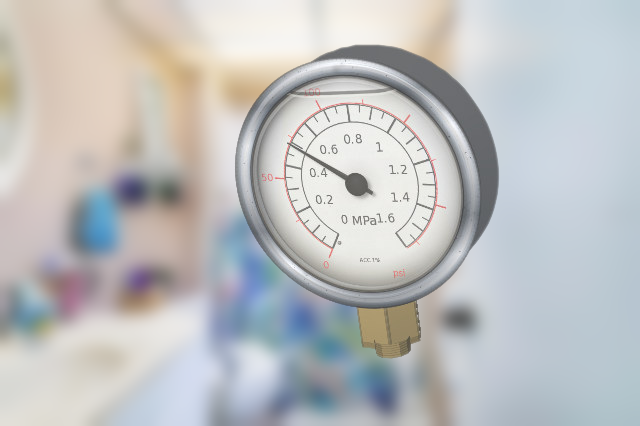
0.5 MPa
